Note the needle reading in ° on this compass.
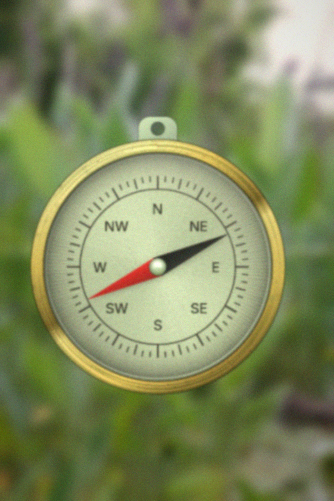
245 °
